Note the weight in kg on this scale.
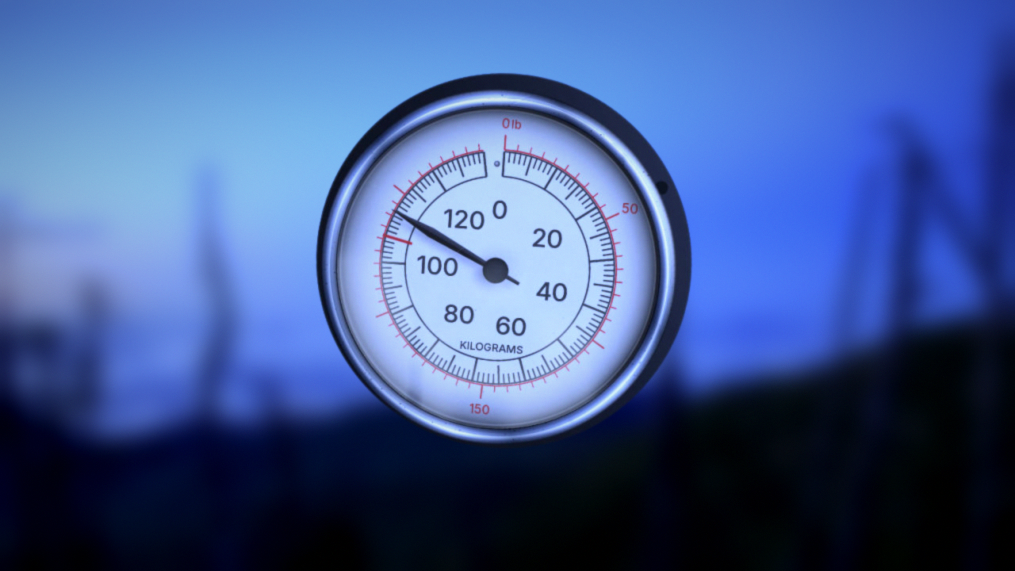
110 kg
